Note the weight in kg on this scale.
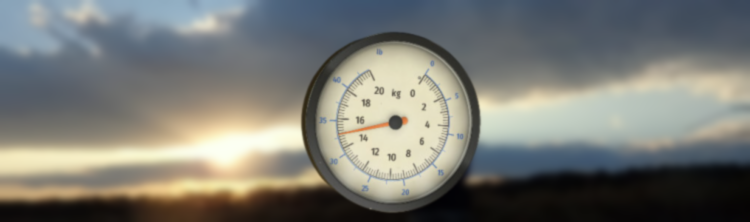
15 kg
